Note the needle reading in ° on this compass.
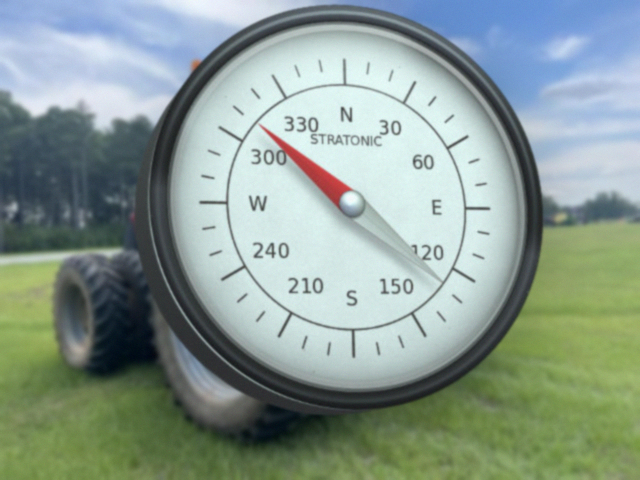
310 °
